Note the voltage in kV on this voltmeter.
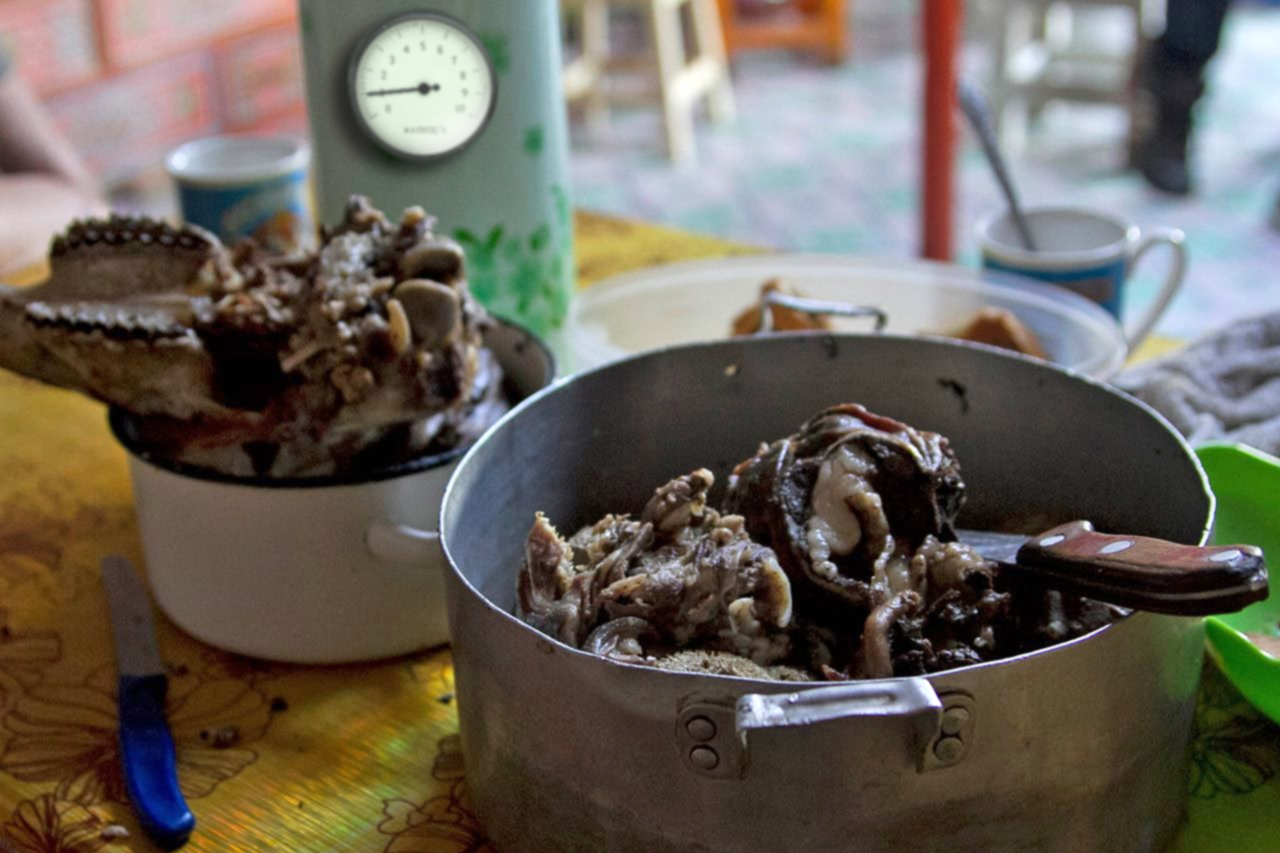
1 kV
